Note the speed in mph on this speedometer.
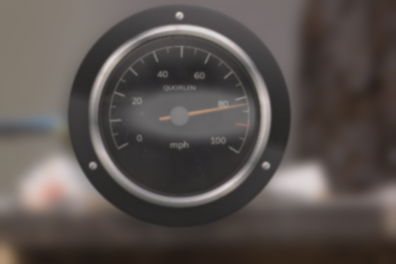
82.5 mph
